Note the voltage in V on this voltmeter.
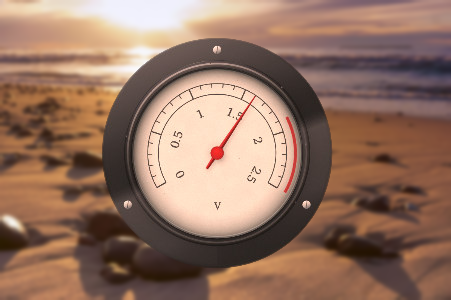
1.6 V
